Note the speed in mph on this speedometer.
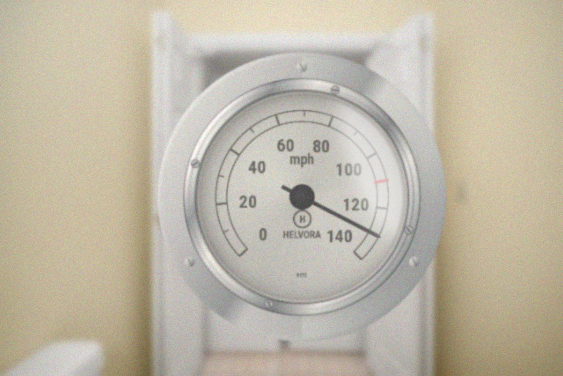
130 mph
